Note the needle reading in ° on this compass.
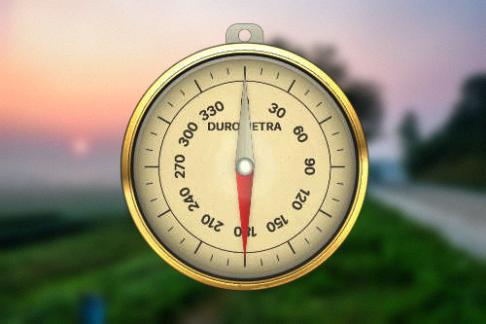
180 °
